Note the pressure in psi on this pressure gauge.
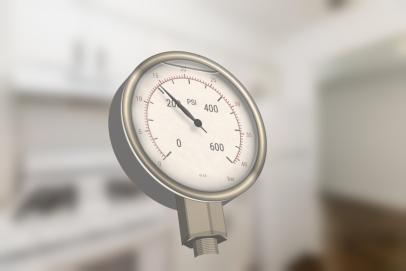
200 psi
